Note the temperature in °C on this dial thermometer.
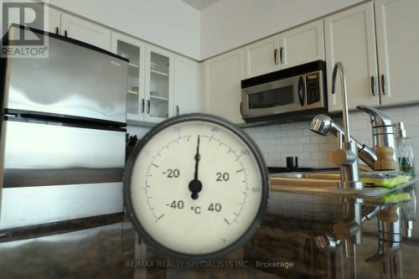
0 °C
